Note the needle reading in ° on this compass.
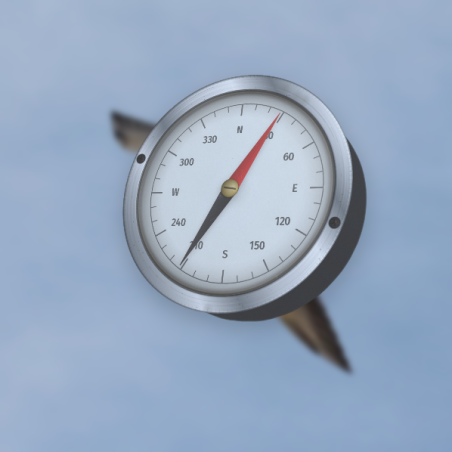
30 °
